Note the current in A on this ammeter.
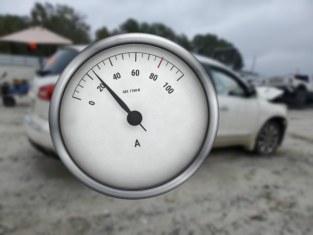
25 A
